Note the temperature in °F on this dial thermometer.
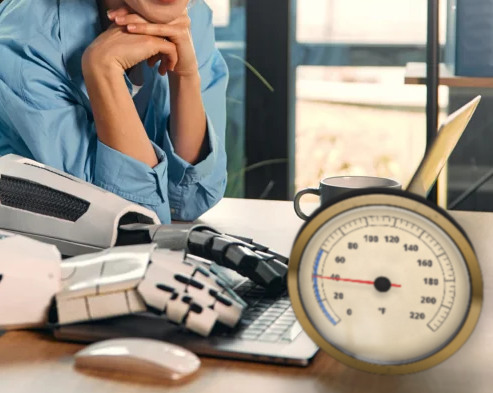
40 °F
